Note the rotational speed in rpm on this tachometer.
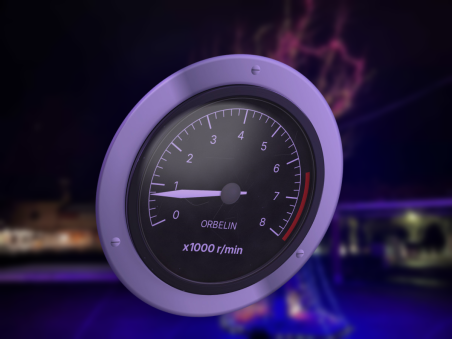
800 rpm
